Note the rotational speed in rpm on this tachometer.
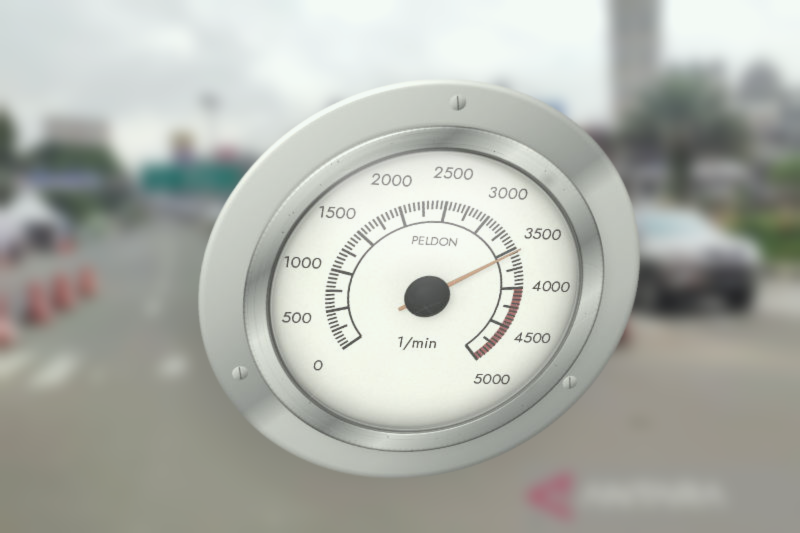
3500 rpm
